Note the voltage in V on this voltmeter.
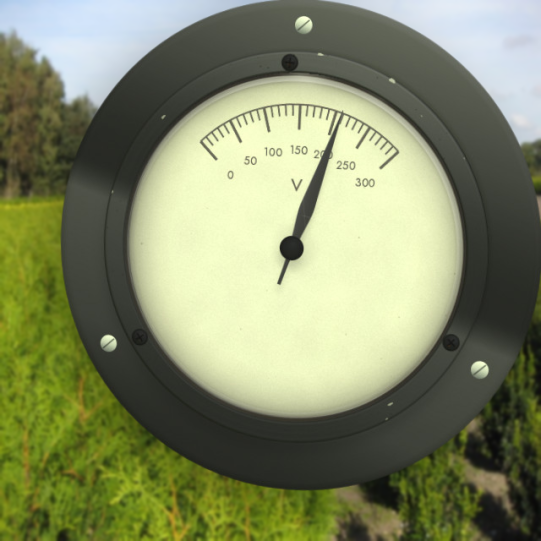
210 V
